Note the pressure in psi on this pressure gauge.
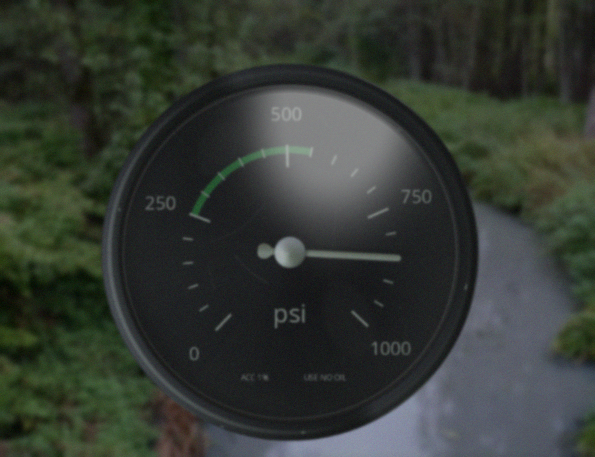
850 psi
